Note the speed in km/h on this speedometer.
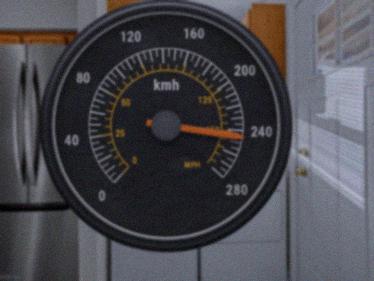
245 km/h
